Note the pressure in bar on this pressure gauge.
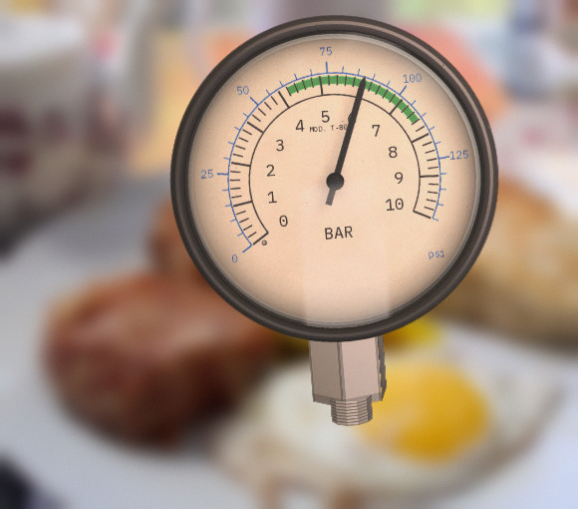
6 bar
